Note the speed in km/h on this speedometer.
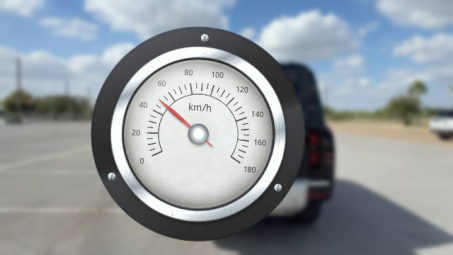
50 km/h
